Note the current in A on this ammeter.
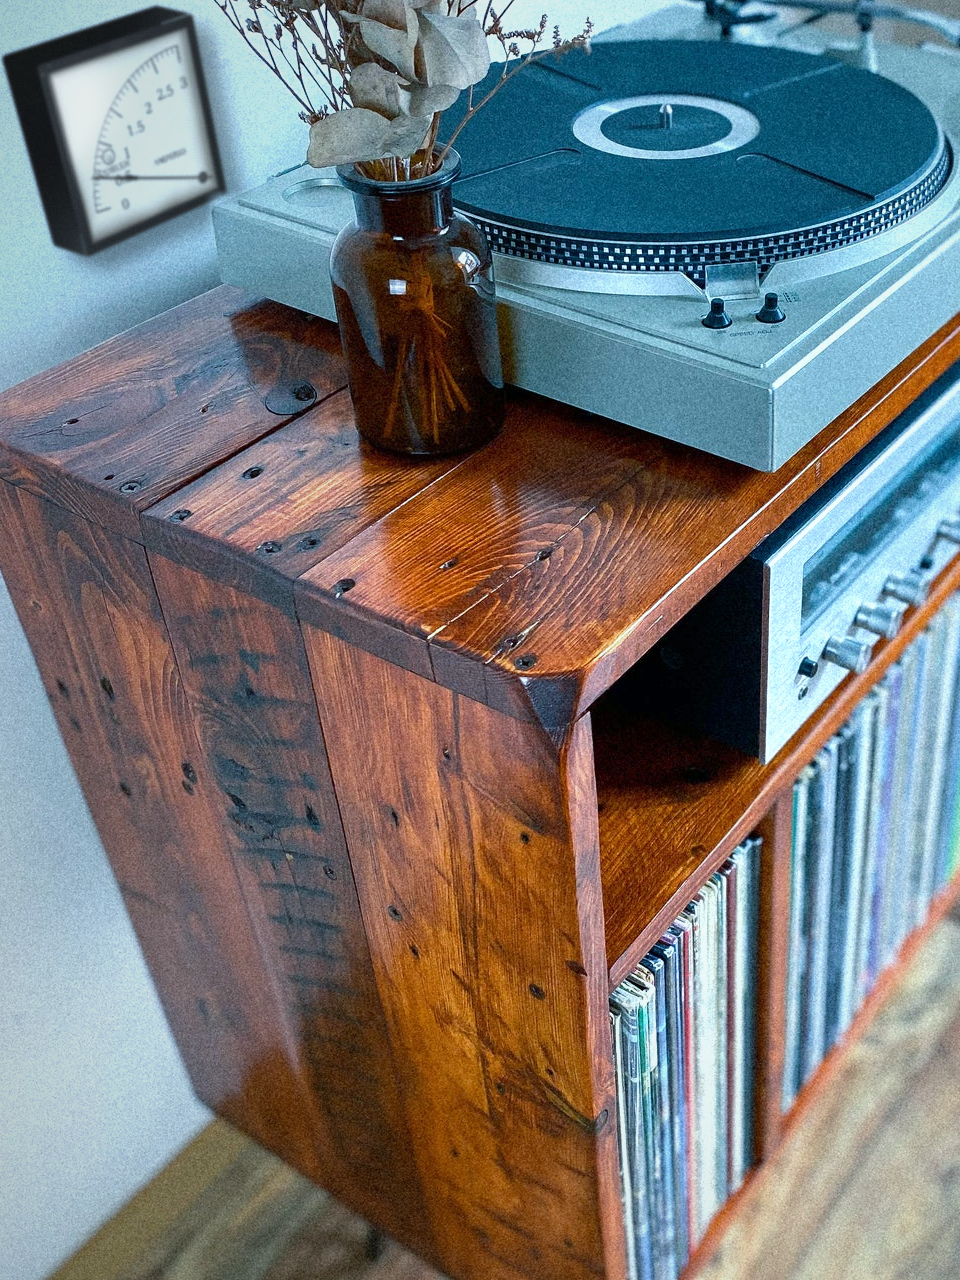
0.5 A
